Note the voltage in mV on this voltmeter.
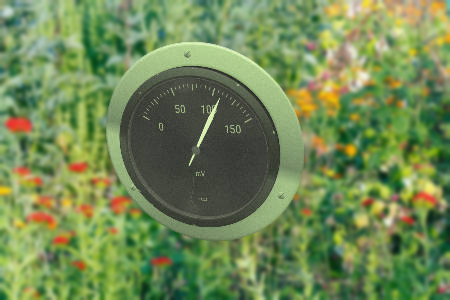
110 mV
